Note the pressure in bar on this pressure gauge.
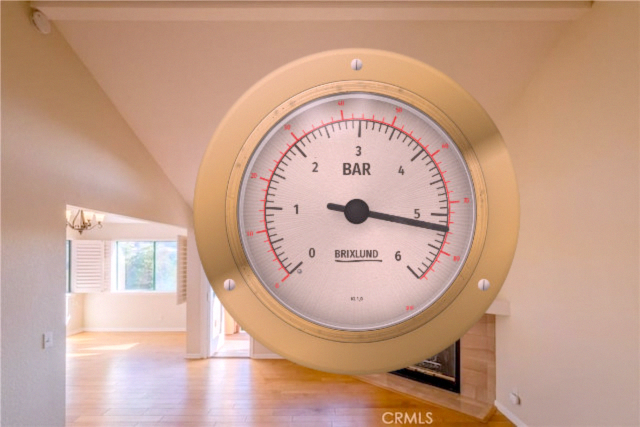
5.2 bar
